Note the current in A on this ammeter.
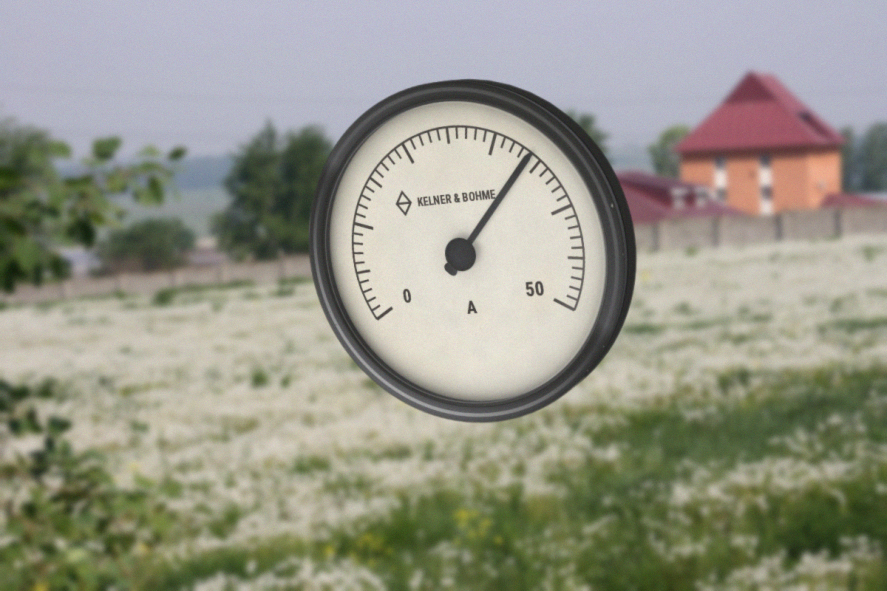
34 A
